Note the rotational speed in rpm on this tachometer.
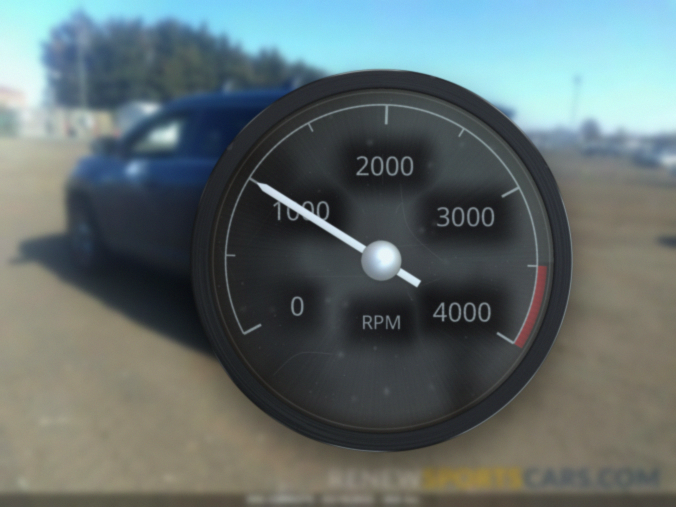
1000 rpm
